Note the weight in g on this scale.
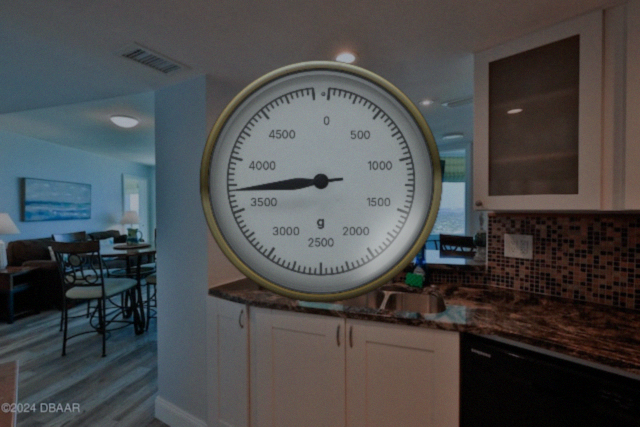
3700 g
